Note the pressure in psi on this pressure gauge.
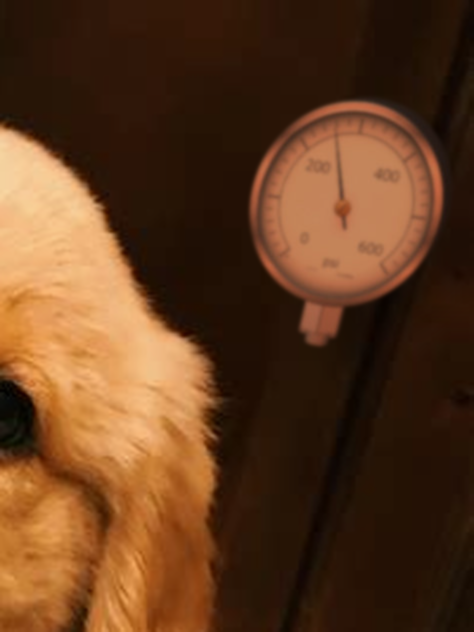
260 psi
